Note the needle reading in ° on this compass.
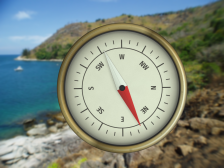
65 °
